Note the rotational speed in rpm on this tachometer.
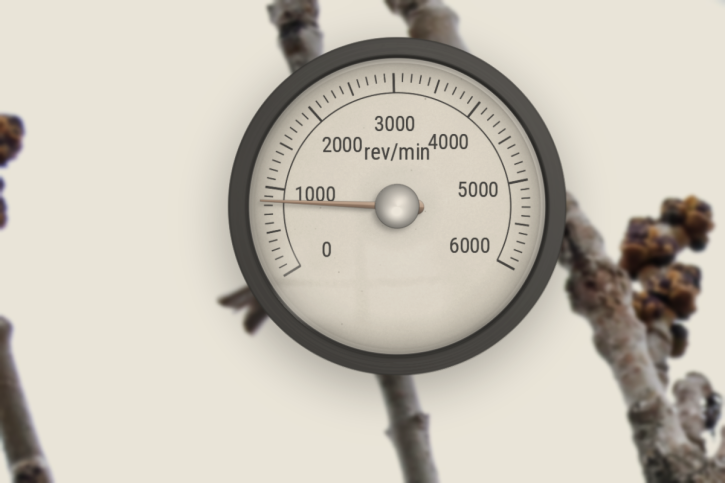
850 rpm
